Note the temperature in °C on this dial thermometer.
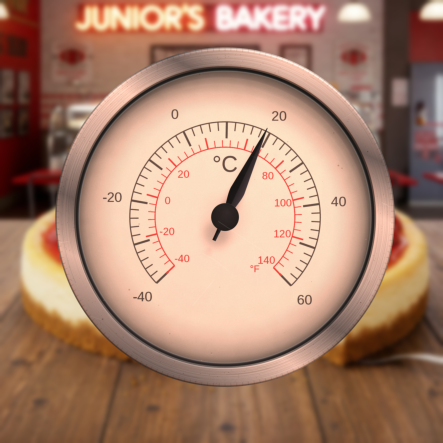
19 °C
